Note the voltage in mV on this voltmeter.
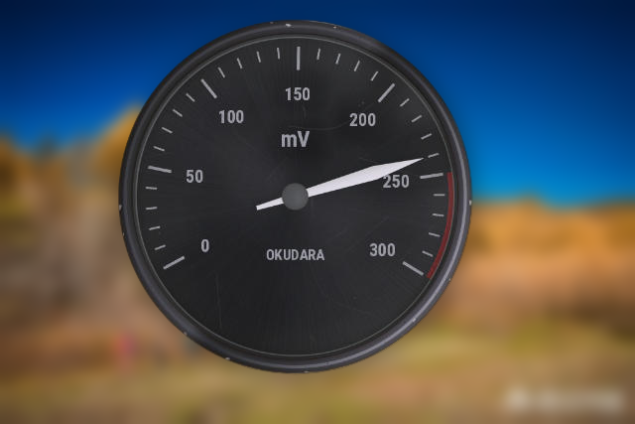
240 mV
